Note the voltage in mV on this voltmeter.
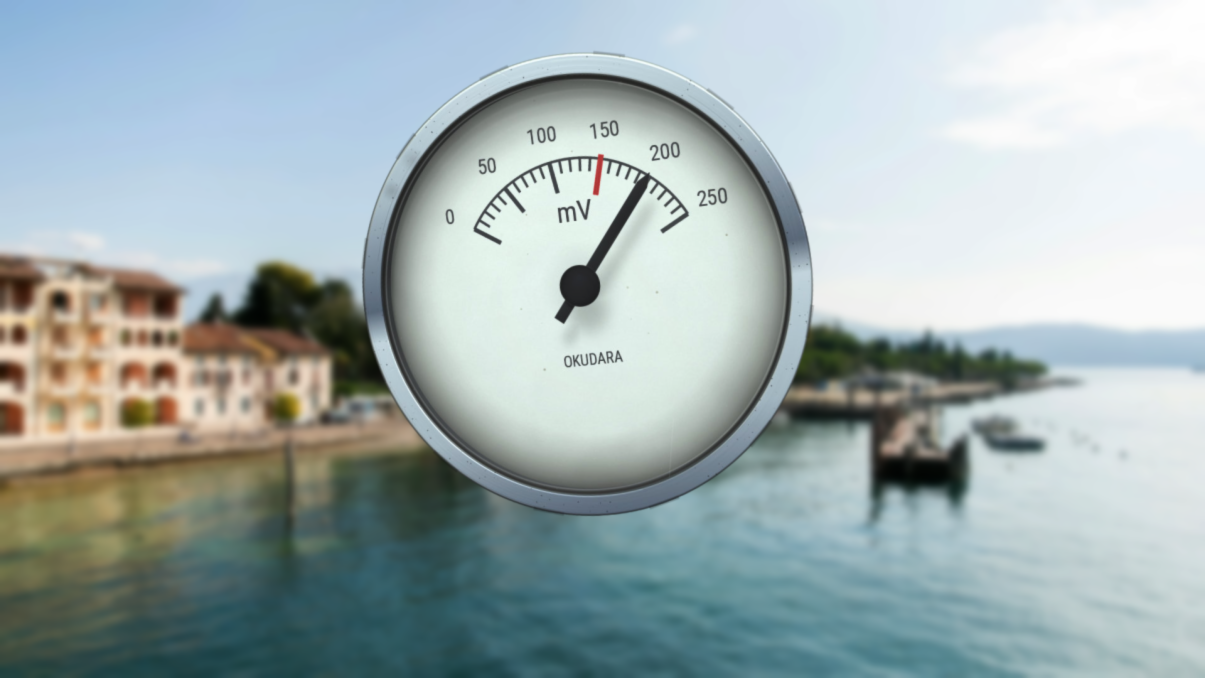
200 mV
